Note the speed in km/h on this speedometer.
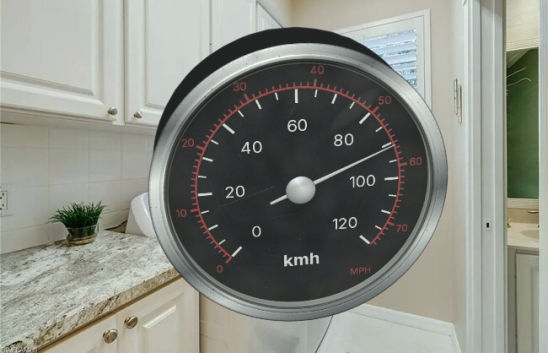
90 km/h
